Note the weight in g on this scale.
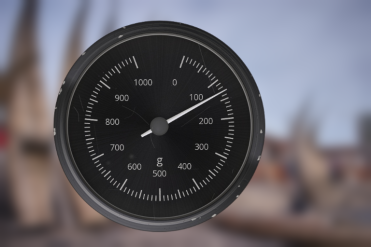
130 g
